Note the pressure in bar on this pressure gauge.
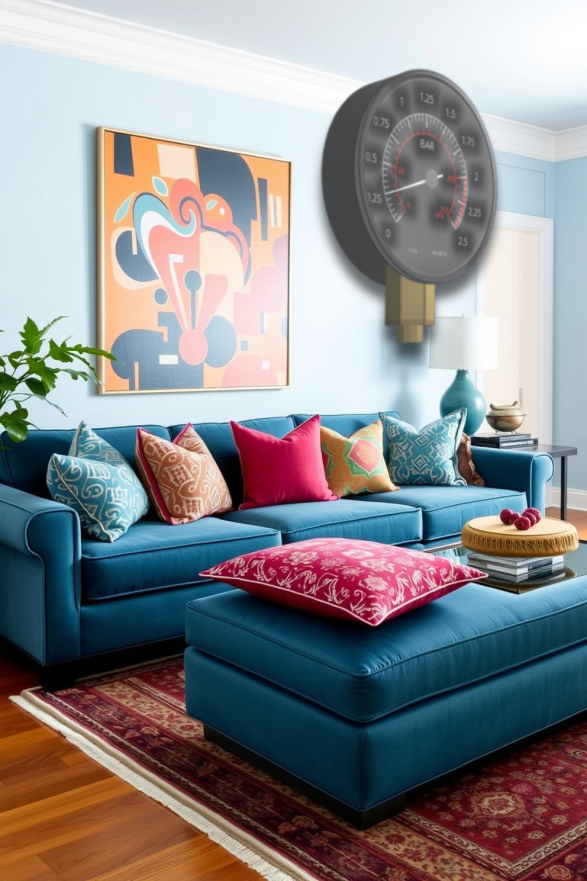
0.25 bar
